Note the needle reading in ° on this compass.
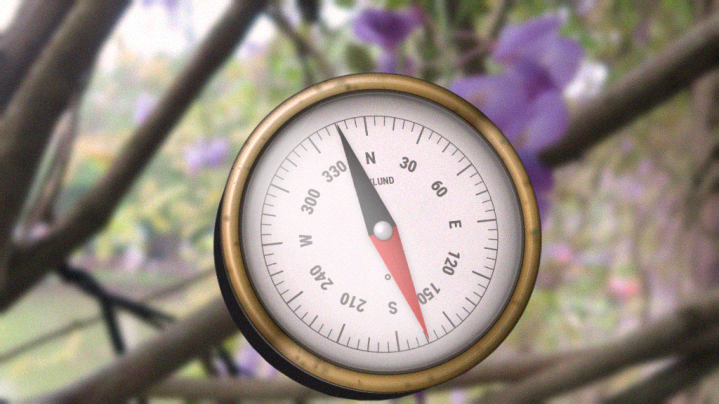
165 °
